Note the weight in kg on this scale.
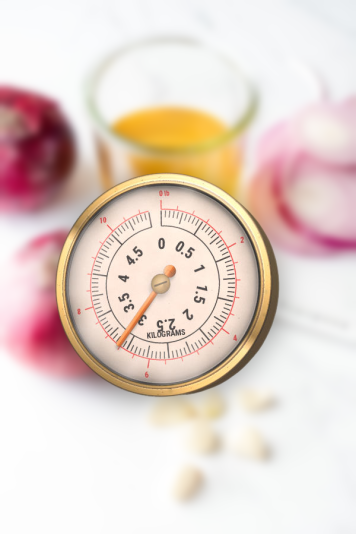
3.1 kg
